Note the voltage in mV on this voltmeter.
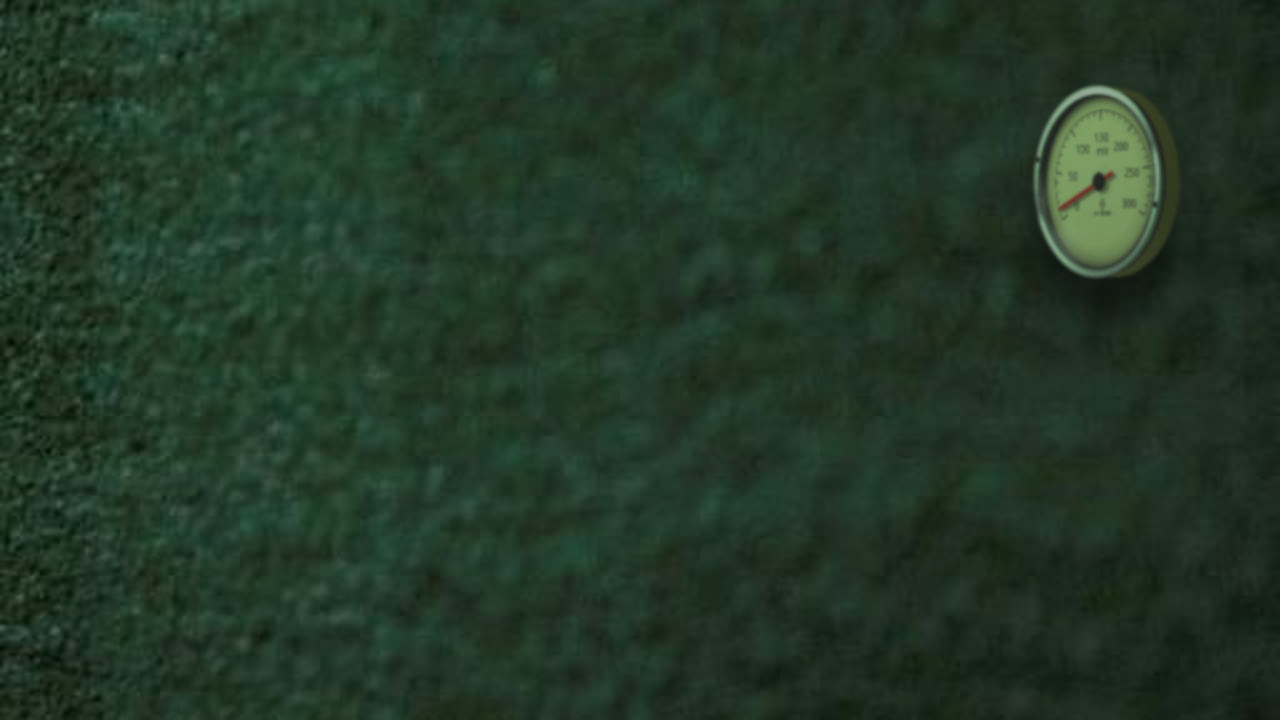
10 mV
